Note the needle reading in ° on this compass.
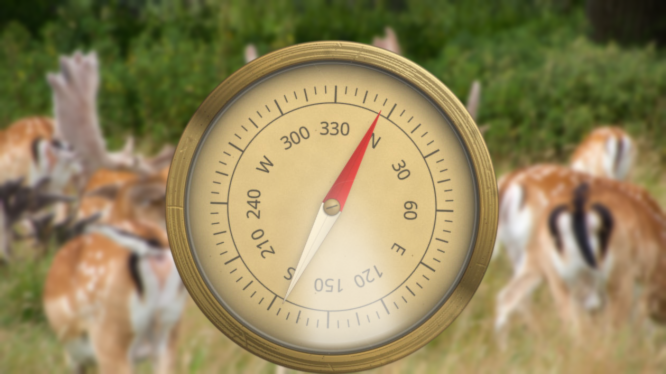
355 °
